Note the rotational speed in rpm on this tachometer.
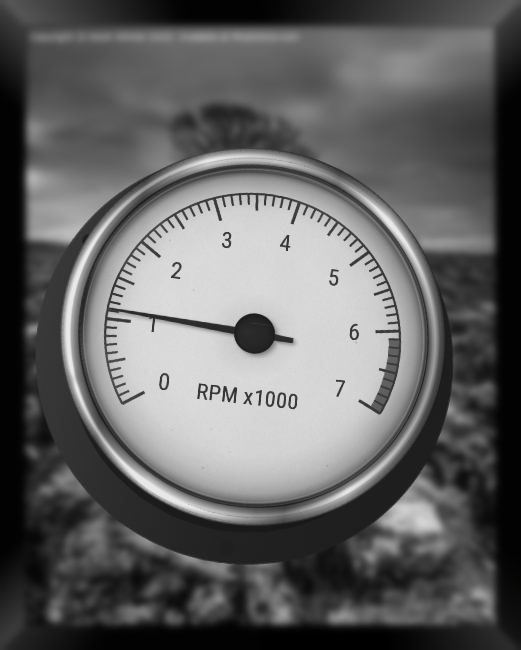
1100 rpm
